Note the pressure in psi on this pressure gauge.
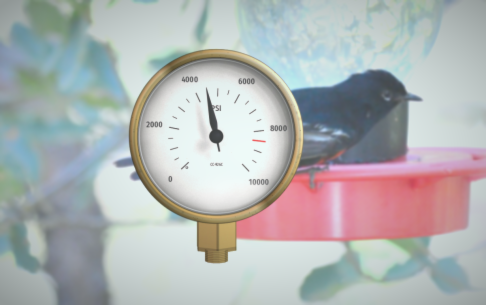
4500 psi
